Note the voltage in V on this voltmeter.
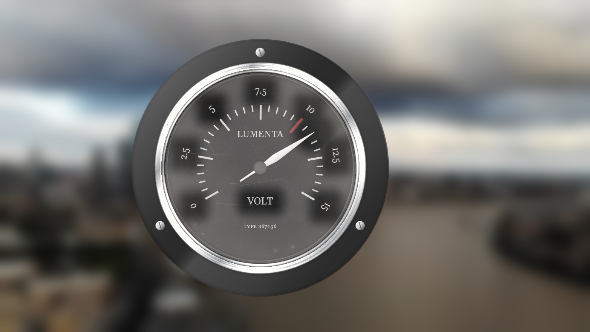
11 V
